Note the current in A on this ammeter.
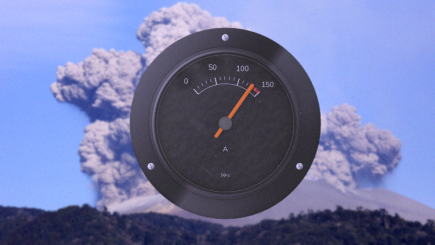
130 A
